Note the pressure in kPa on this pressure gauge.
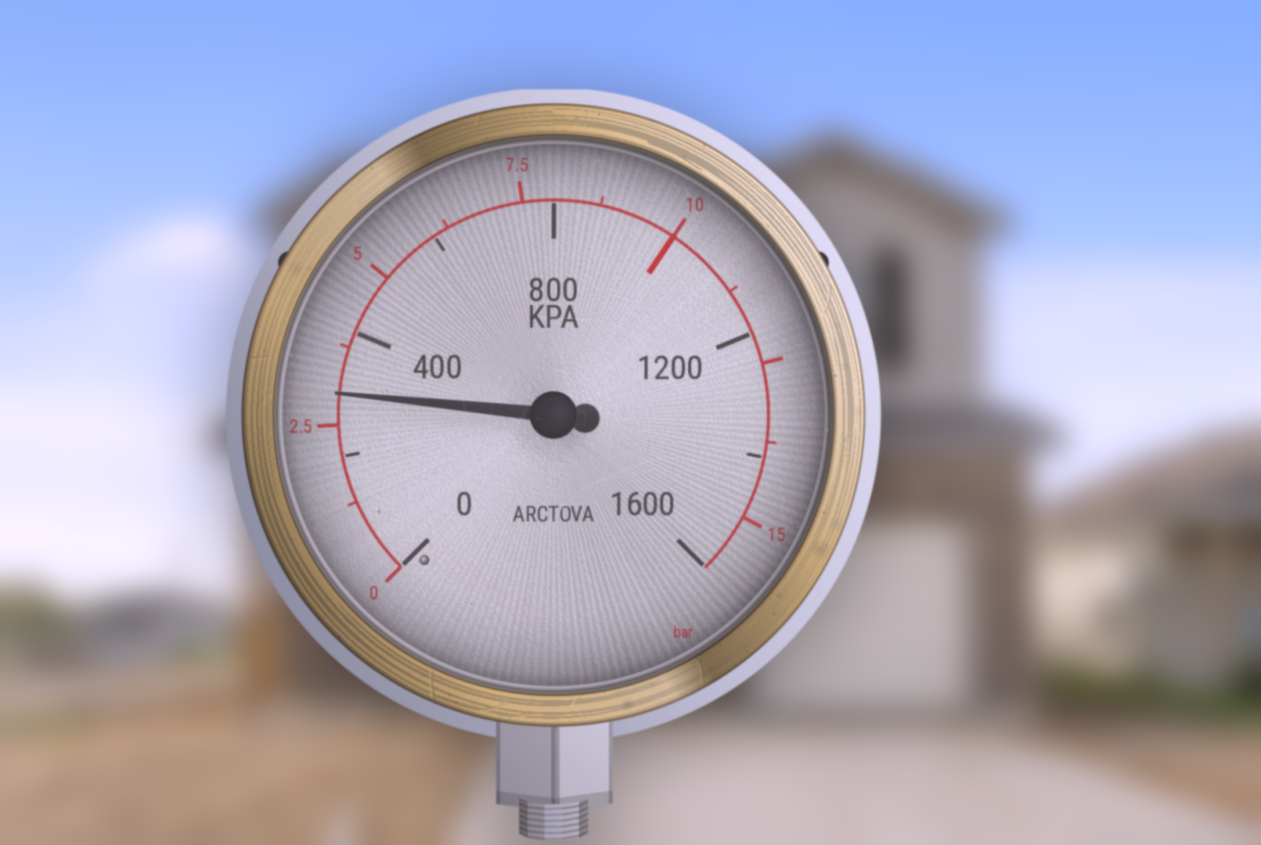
300 kPa
